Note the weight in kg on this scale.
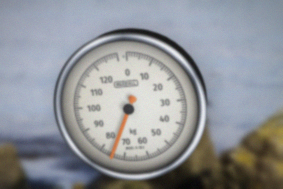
75 kg
